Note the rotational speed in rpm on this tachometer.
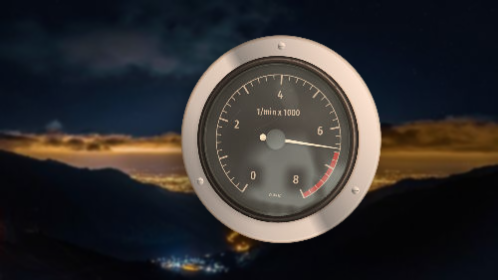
6500 rpm
